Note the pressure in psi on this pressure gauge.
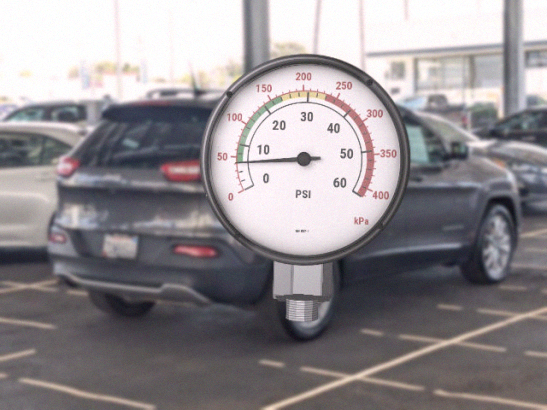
6 psi
